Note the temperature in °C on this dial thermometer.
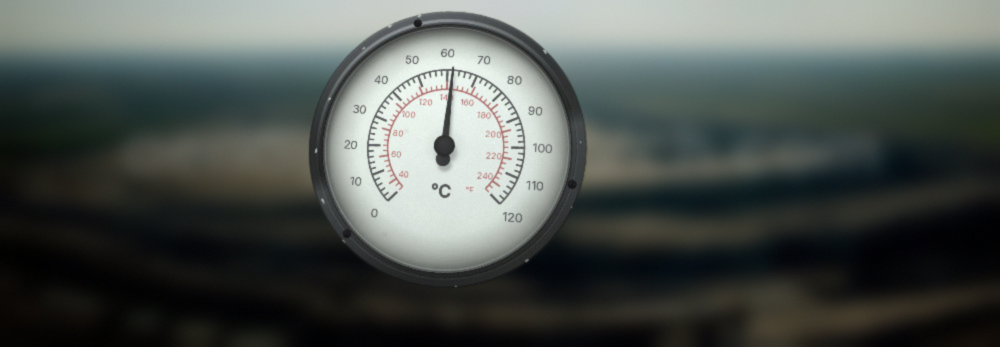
62 °C
